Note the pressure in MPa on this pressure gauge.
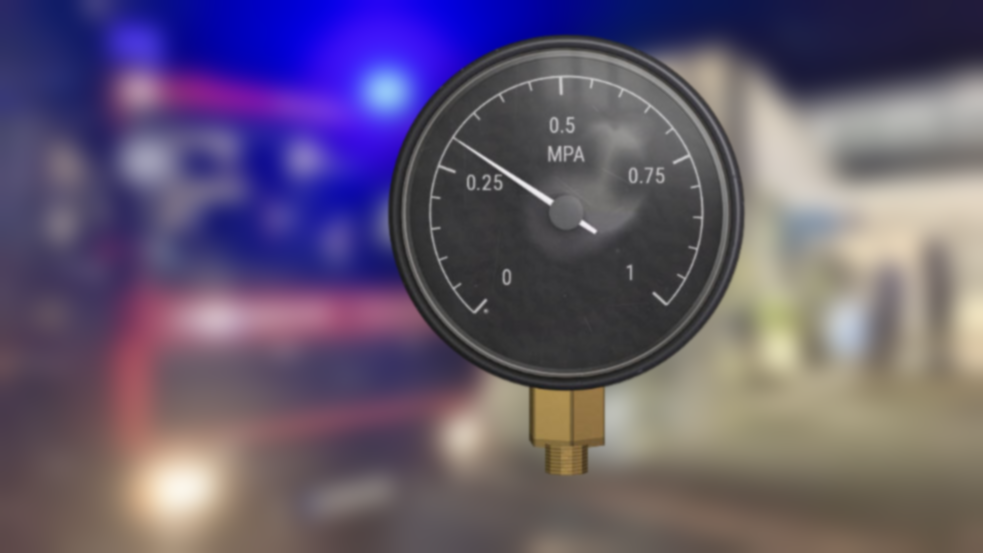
0.3 MPa
